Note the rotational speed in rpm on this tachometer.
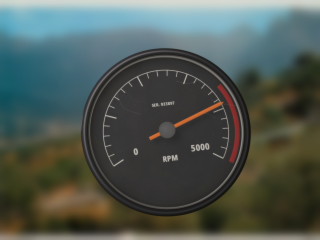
3900 rpm
